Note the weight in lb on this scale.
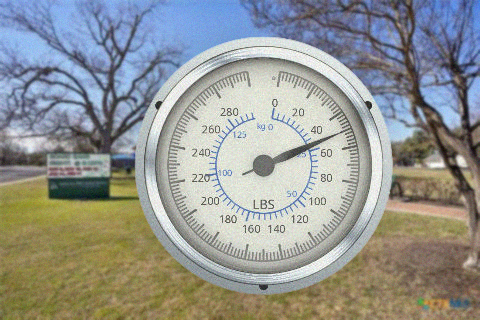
50 lb
